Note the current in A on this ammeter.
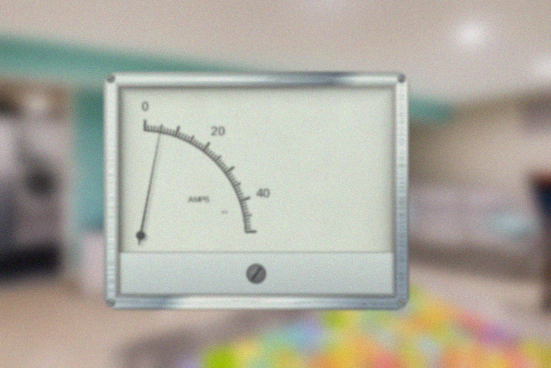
5 A
